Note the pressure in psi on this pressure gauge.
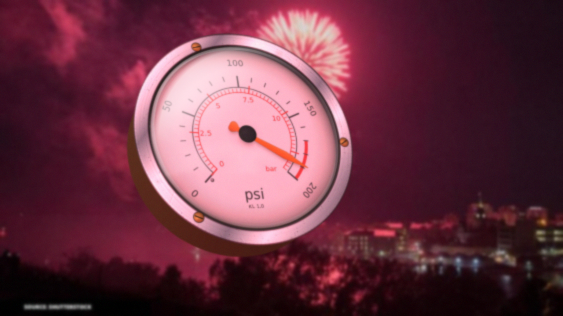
190 psi
